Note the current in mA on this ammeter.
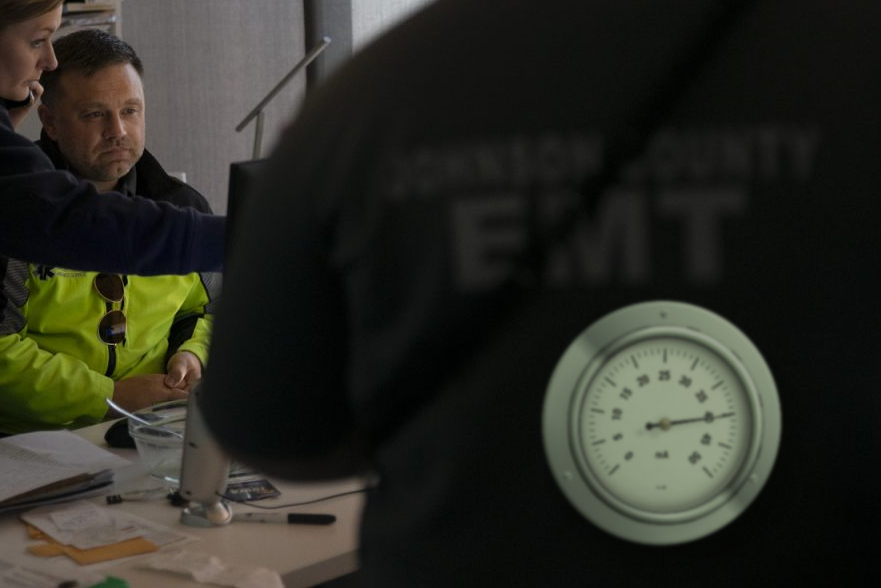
40 mA
